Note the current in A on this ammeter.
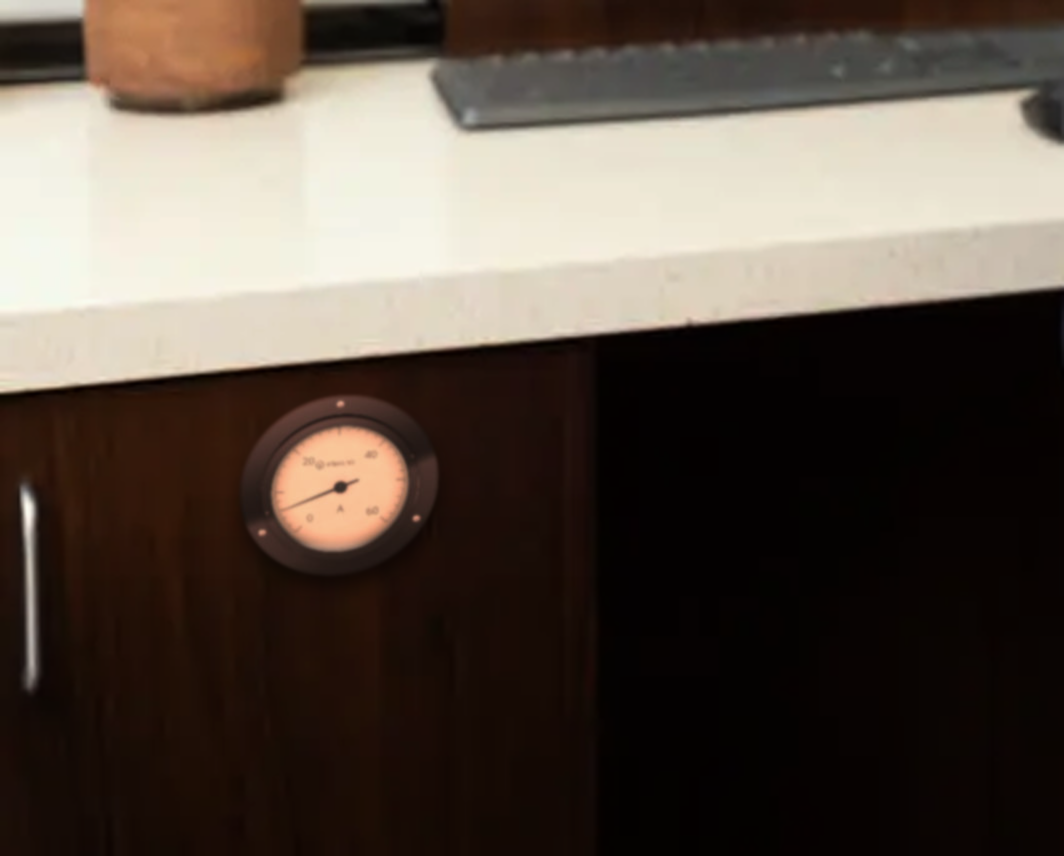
6 A
